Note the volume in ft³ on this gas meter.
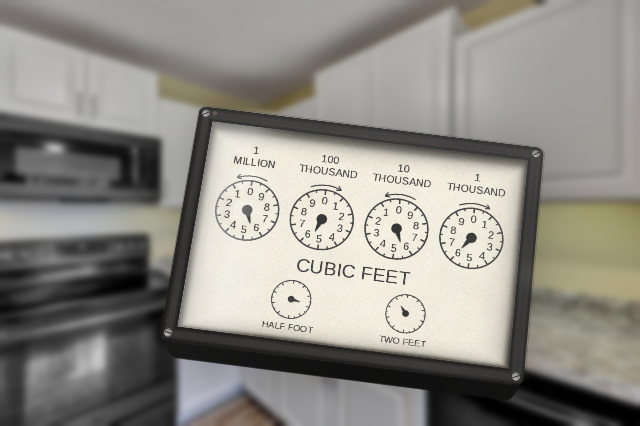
555600 ft³
